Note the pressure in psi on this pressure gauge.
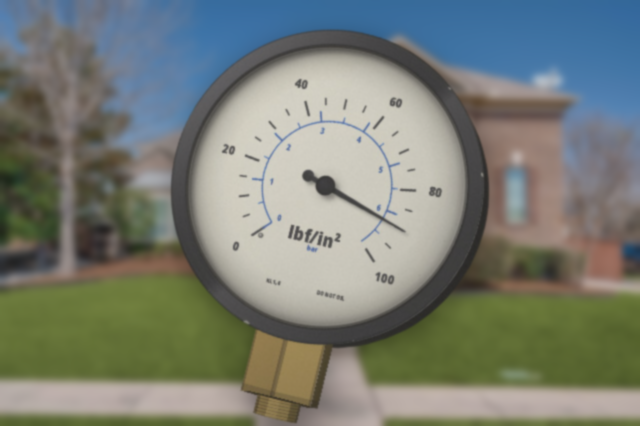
90 psi
